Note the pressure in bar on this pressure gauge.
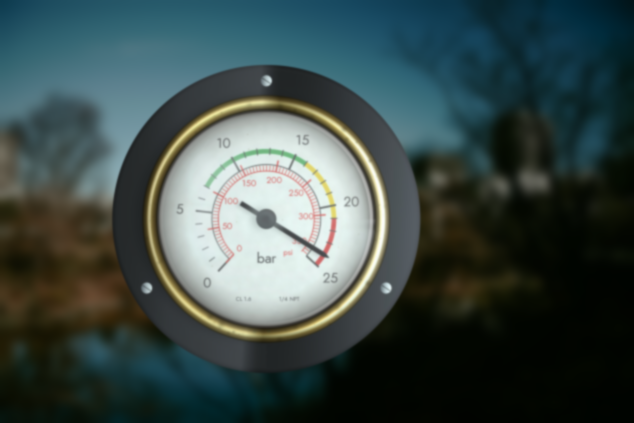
24 bar
